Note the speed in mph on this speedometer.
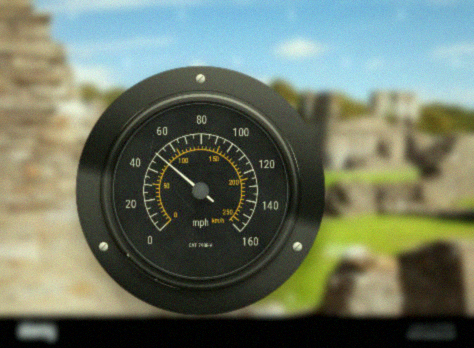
50 mph
